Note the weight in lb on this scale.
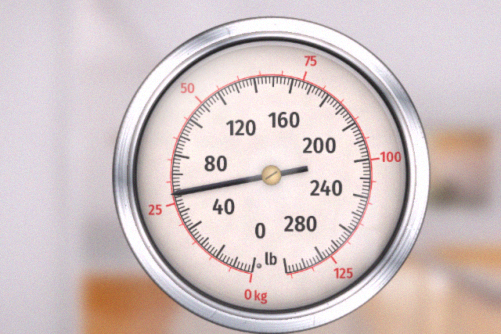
60 lb
